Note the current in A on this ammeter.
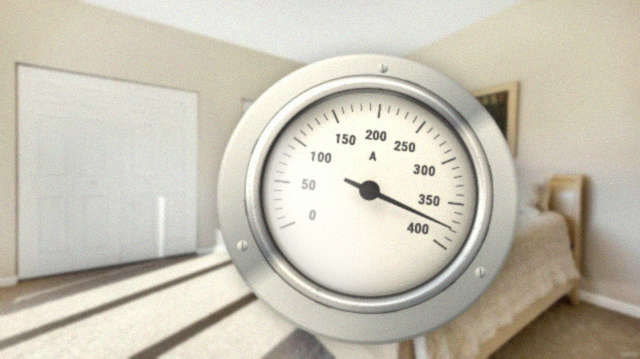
380 A
